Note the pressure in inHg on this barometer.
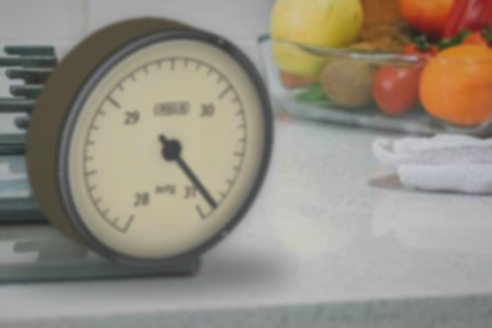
30.9 inHg
